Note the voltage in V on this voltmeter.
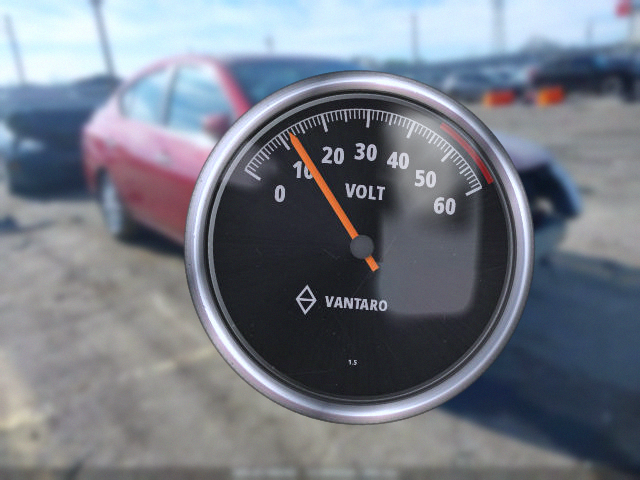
12 V
